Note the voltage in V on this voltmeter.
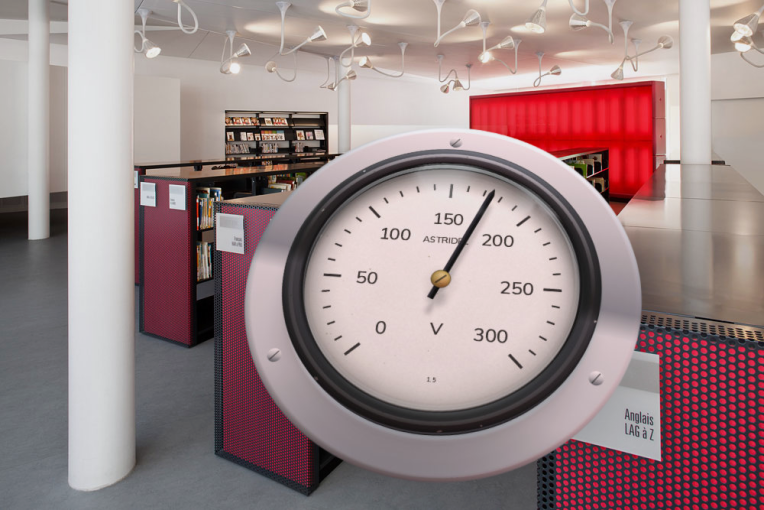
175 V
